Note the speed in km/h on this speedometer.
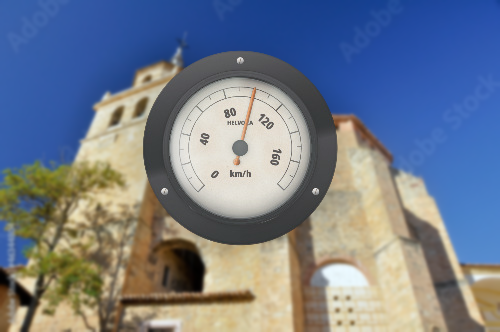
100 km/h
